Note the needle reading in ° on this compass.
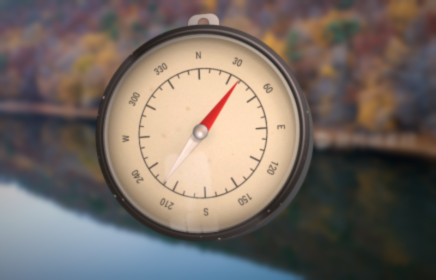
40 °
